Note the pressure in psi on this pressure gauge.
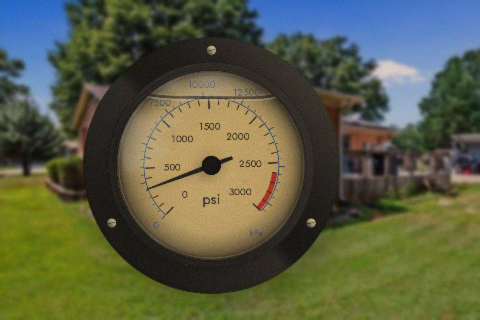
300 psi
